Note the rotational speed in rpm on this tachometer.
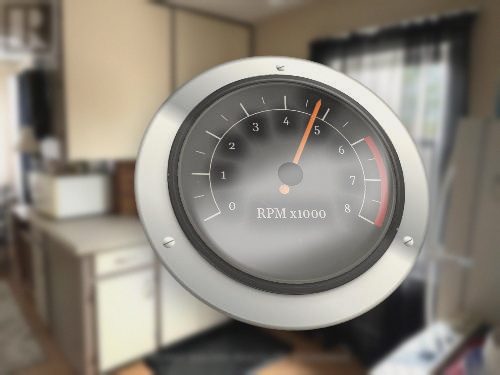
4750 rpm
